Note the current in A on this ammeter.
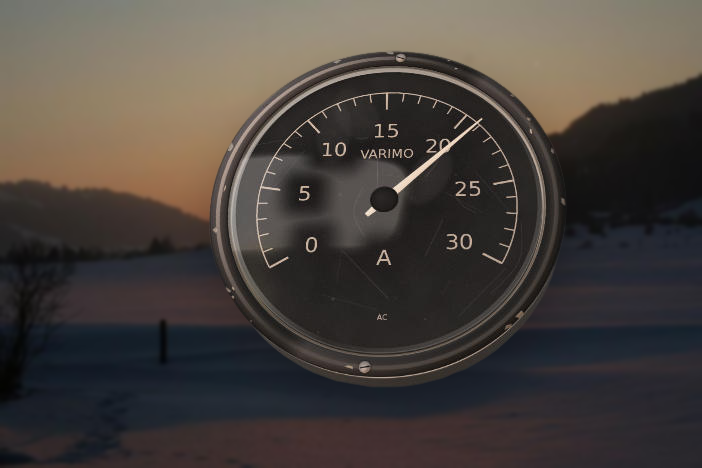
21 A
